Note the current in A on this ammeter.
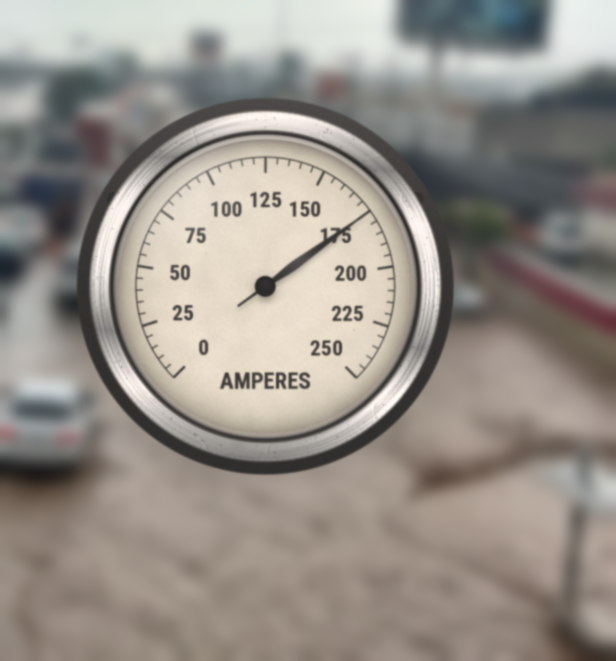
175 A
